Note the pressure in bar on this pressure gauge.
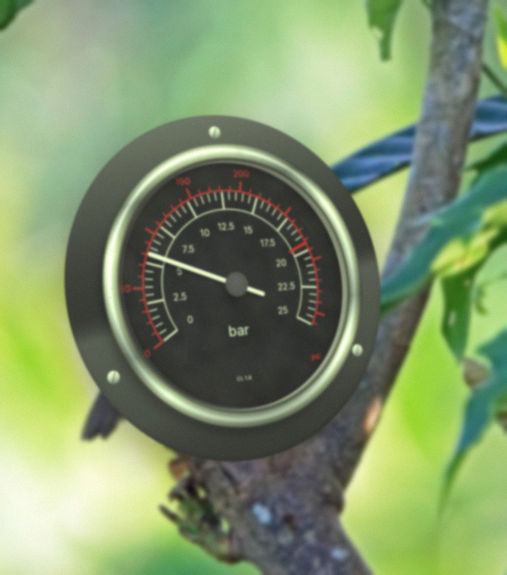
5.5 bar
